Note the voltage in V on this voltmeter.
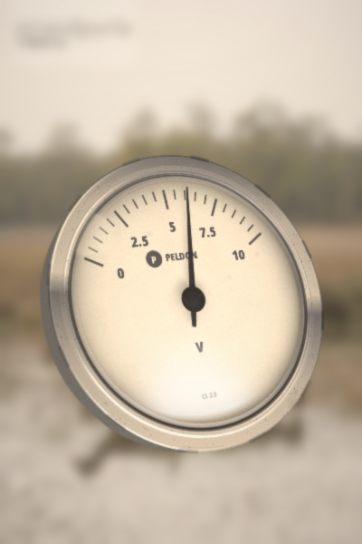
6 V
